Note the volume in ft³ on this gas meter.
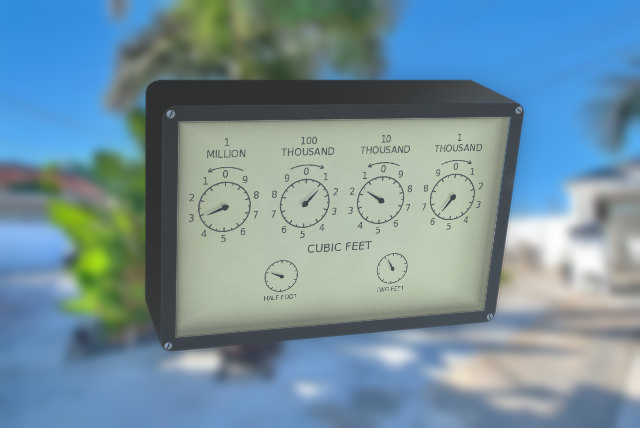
311600 ft³
